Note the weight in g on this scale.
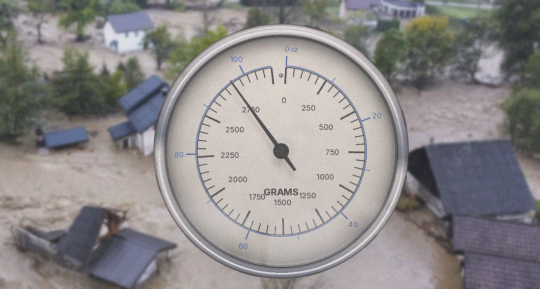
2750 g
